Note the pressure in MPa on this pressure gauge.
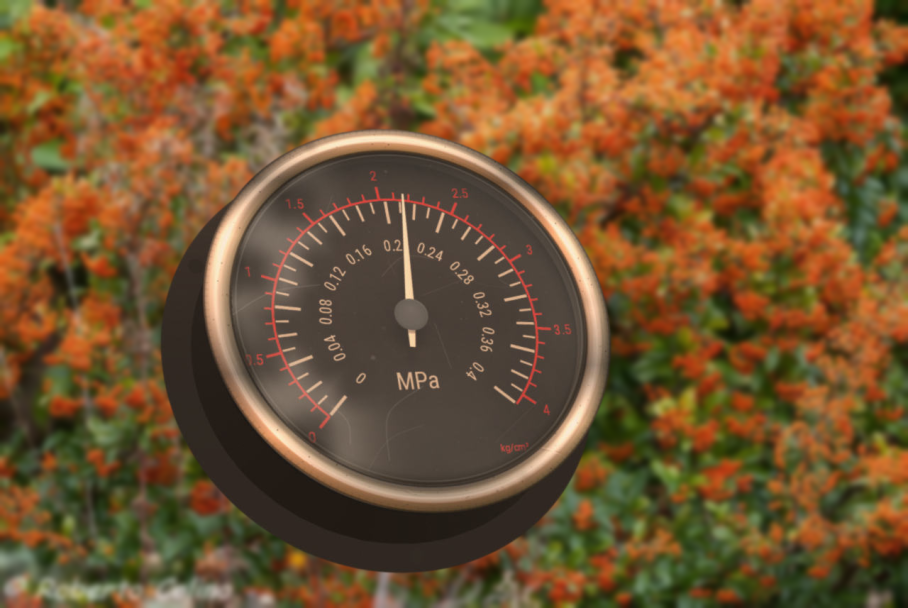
0.21 MPa
